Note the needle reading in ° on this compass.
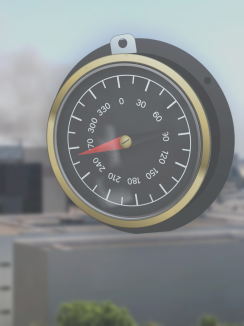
262.5 °
